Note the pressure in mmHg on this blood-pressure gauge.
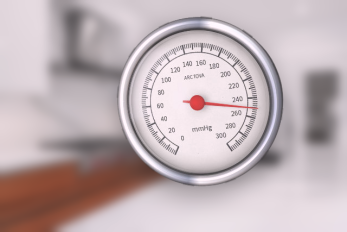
250 mmHg
